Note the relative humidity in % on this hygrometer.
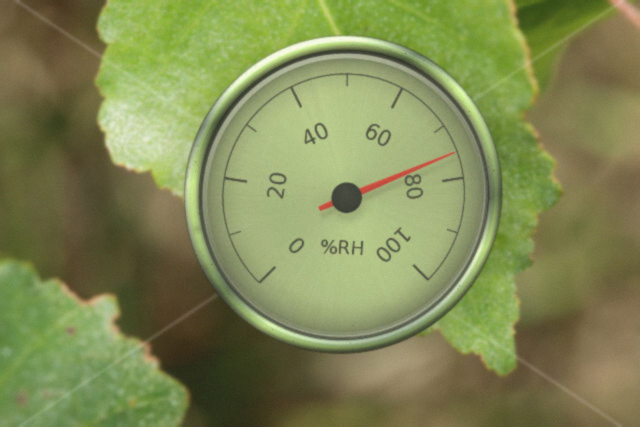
75 %
